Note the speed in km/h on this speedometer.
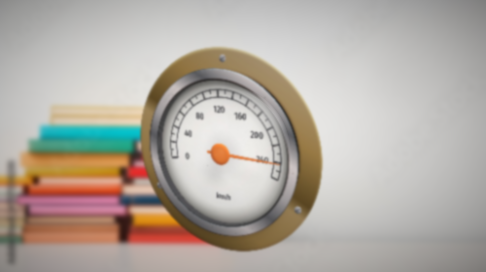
240 km/h
